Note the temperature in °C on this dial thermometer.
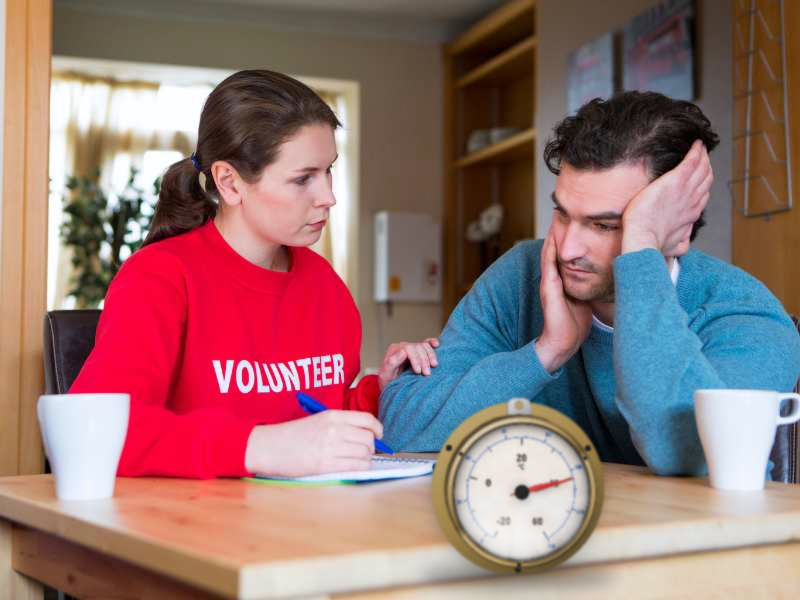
40 °C
